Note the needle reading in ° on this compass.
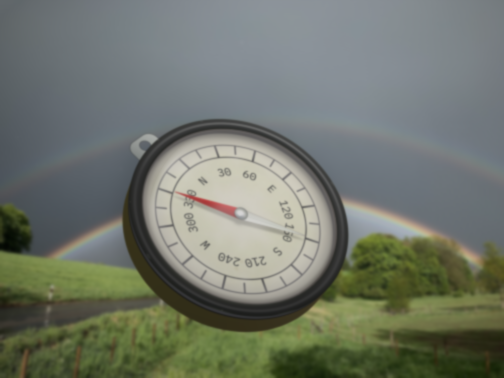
330 °
